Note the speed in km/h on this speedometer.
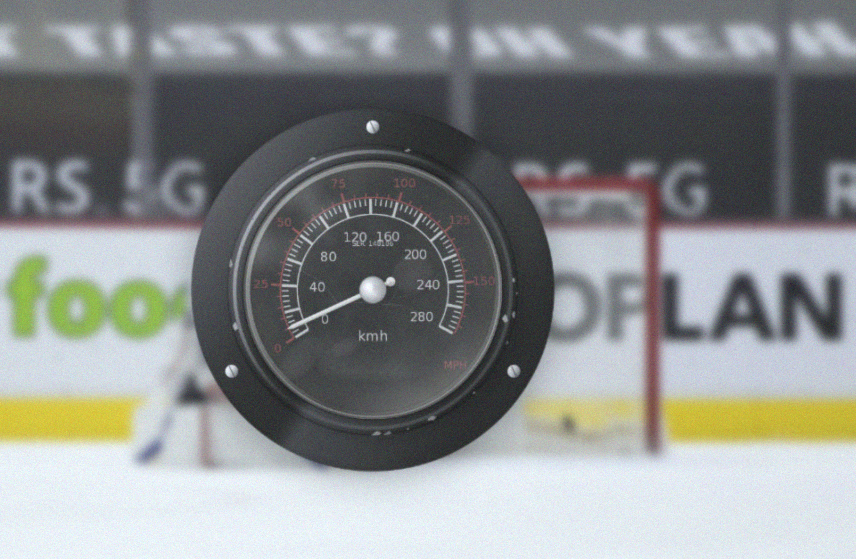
8 km/h
